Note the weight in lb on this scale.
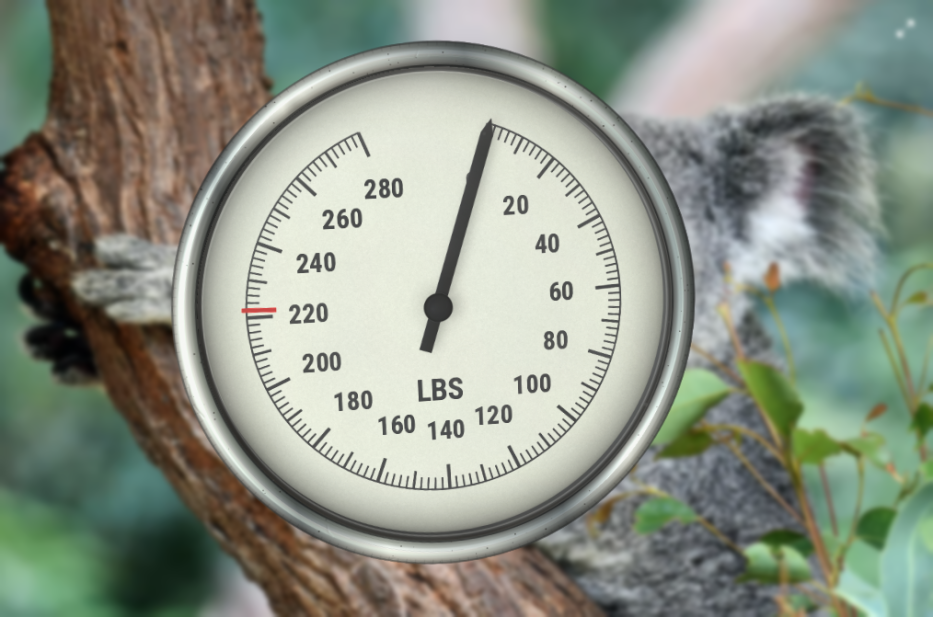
0 lb
